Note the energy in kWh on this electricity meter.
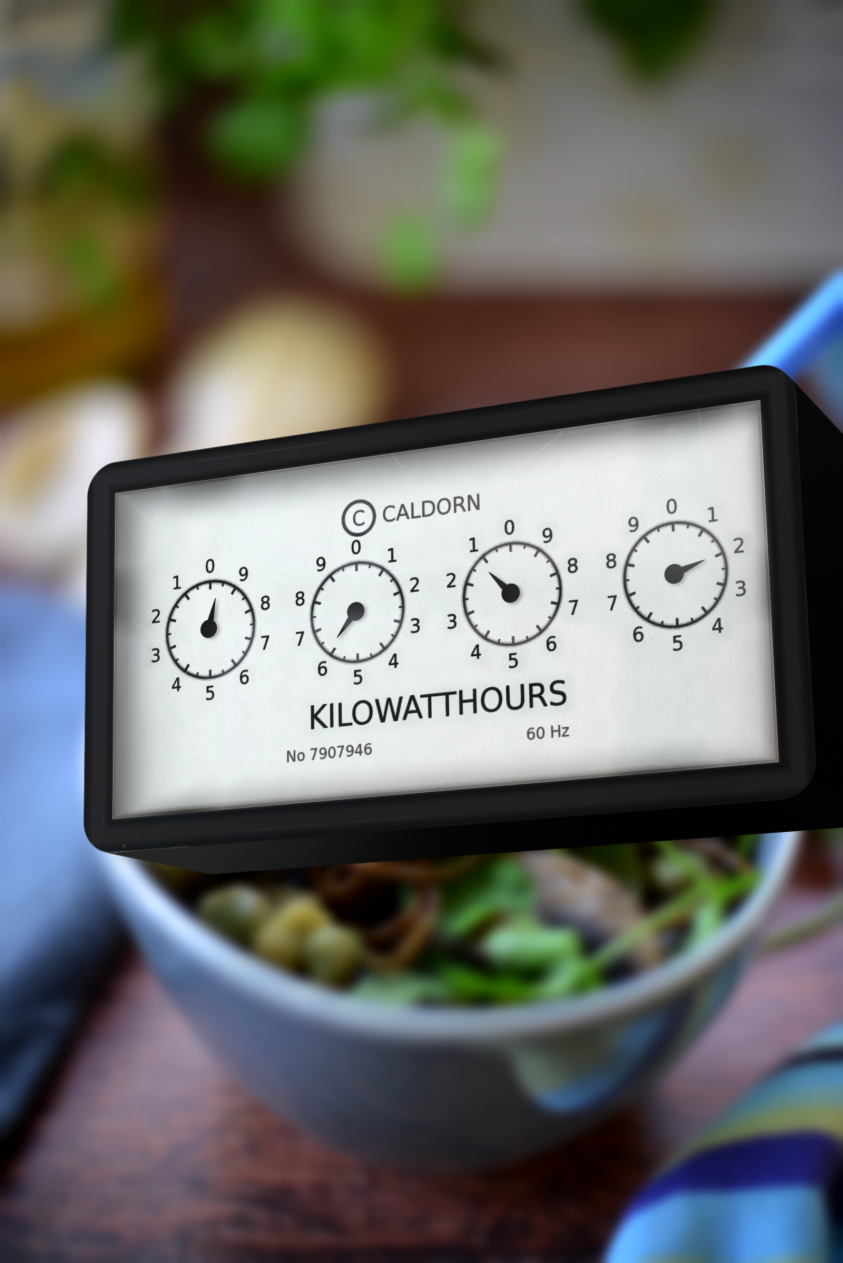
9612 kWh
